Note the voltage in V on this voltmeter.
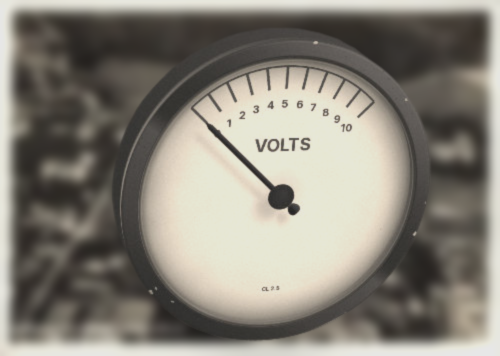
0 V
